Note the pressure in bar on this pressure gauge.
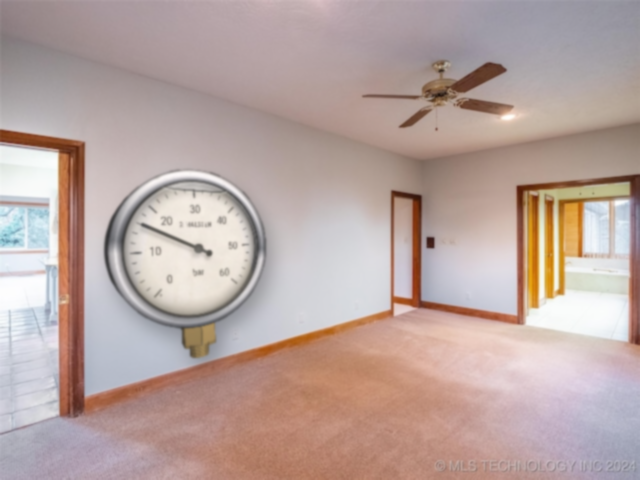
16 bar
